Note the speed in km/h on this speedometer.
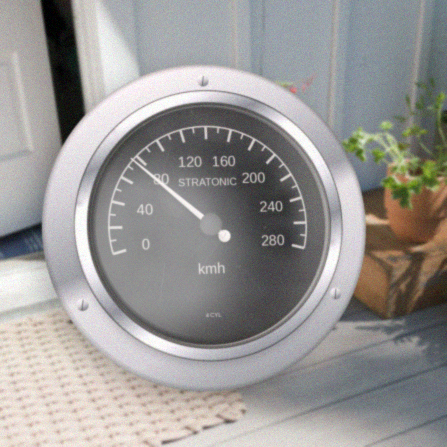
75 km/h
